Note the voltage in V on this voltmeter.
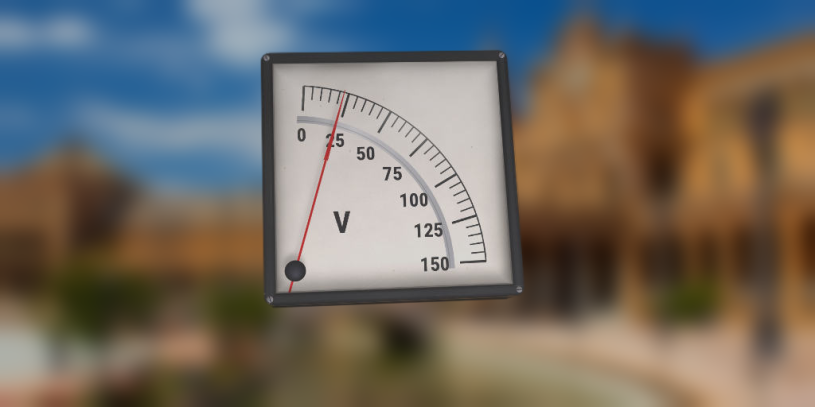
22.5 V
